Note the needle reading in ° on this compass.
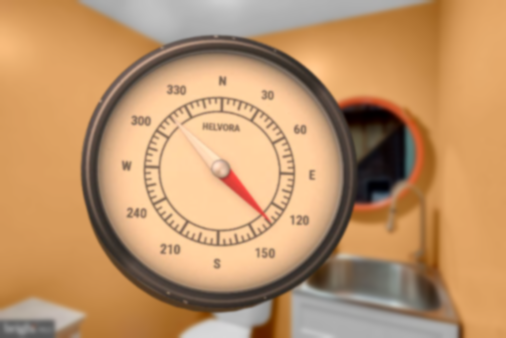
135 °
